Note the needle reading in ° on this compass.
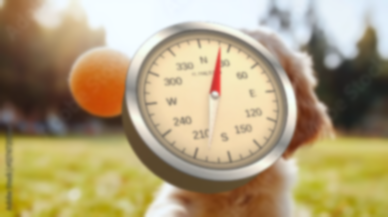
20 °
